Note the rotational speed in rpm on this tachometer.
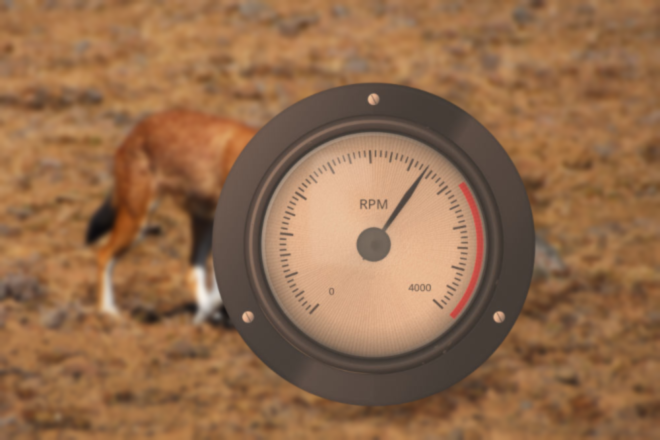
2550 rpm
